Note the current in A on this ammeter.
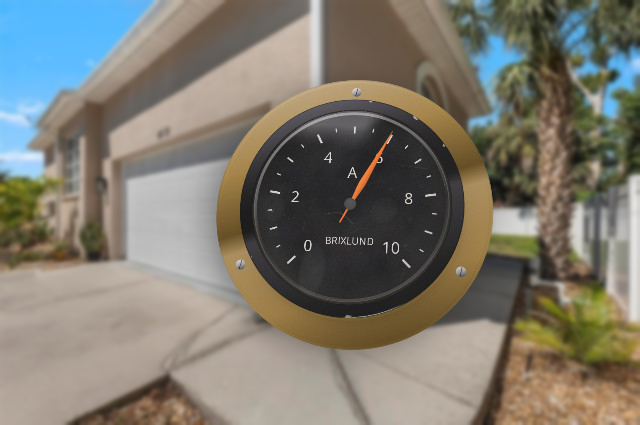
6 A
